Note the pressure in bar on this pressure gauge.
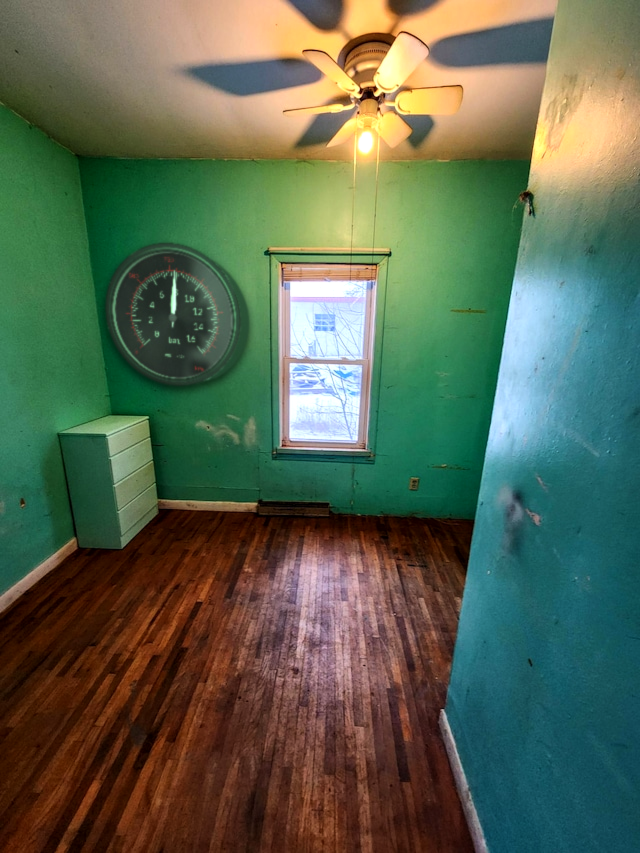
8 bar
